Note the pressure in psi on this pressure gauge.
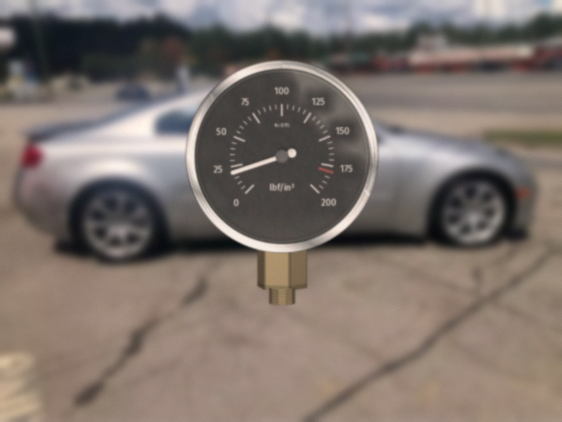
20 psi
